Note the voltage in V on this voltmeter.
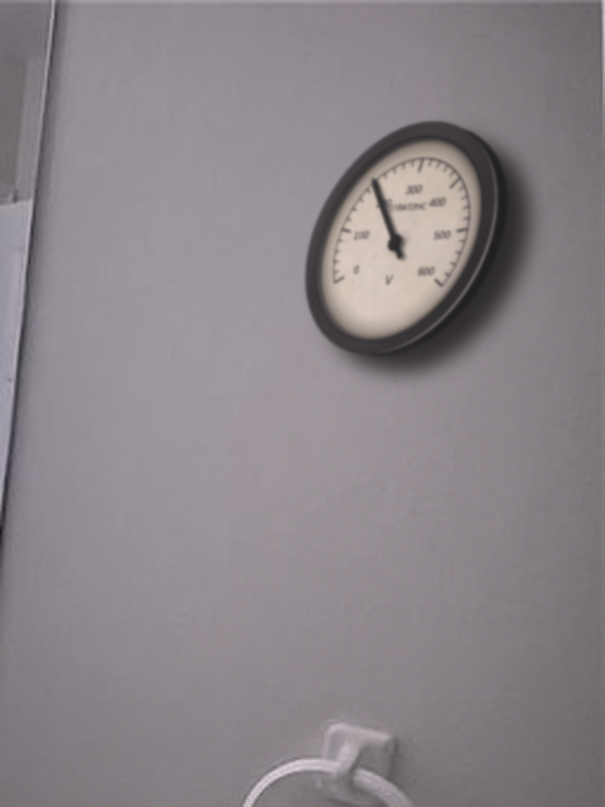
200 V
